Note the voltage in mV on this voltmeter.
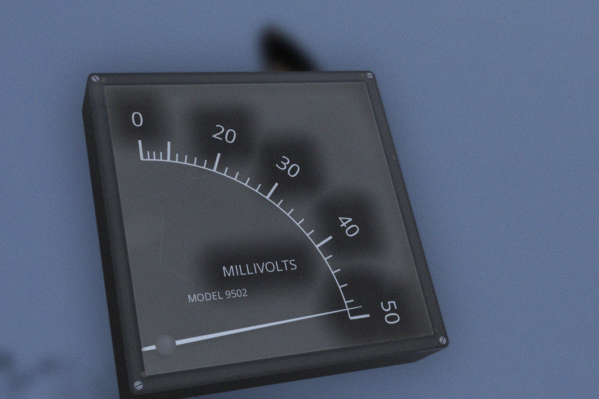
49 mV
